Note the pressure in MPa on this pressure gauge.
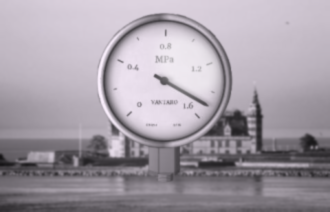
1.5 MPa
